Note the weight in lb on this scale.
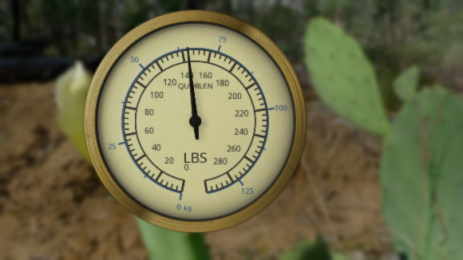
144 lb
